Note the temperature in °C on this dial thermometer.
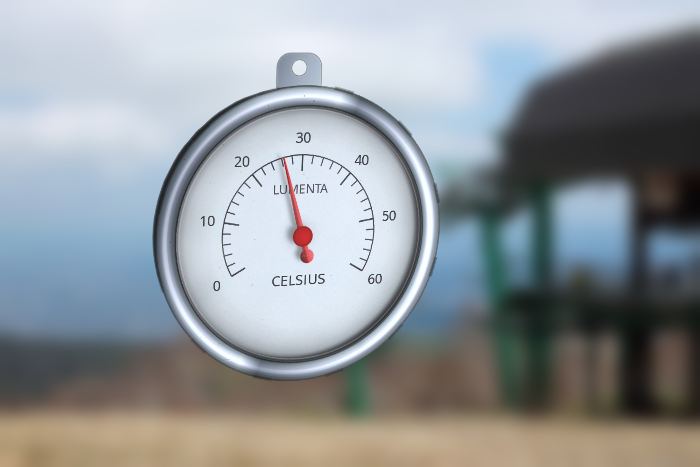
26 °C
